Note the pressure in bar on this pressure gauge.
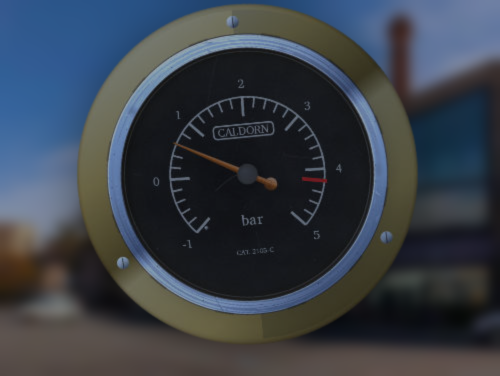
0.6 bar
